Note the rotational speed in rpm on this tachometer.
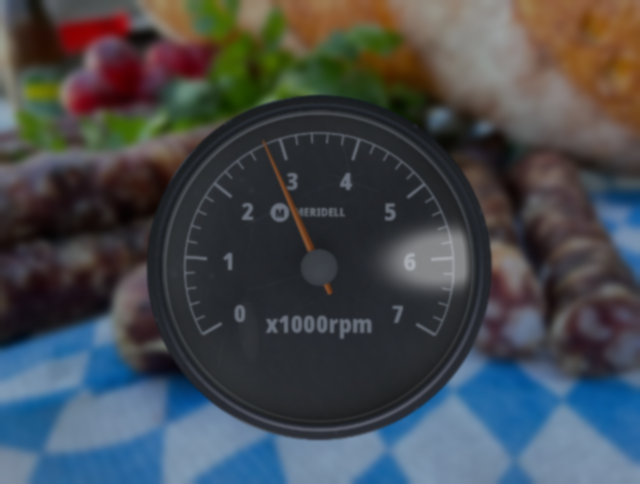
2800 rpm
